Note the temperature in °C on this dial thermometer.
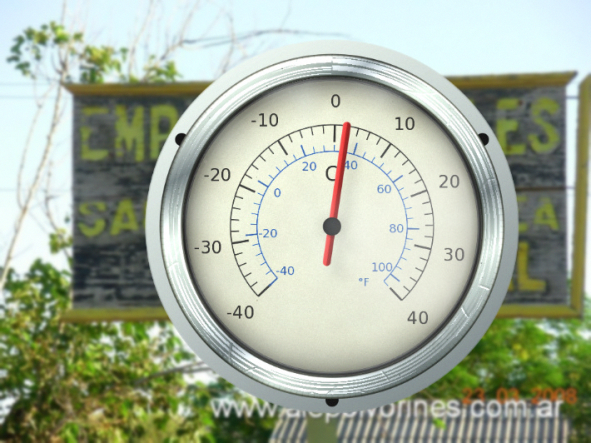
2 °C
